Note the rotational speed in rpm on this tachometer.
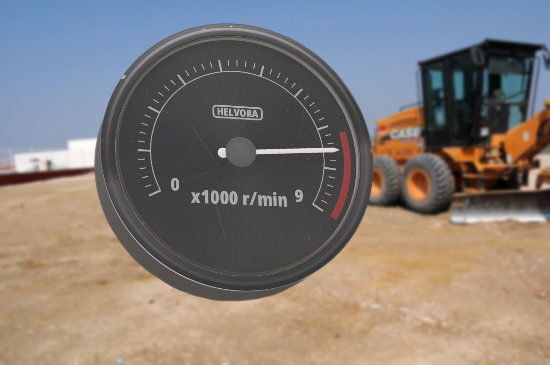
7600 rpm
